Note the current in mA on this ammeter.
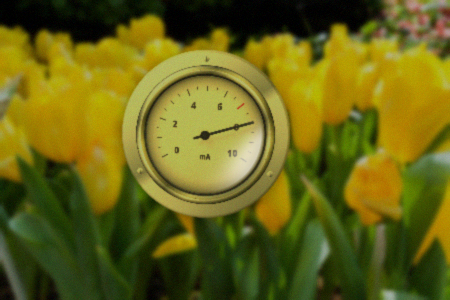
8 mA
